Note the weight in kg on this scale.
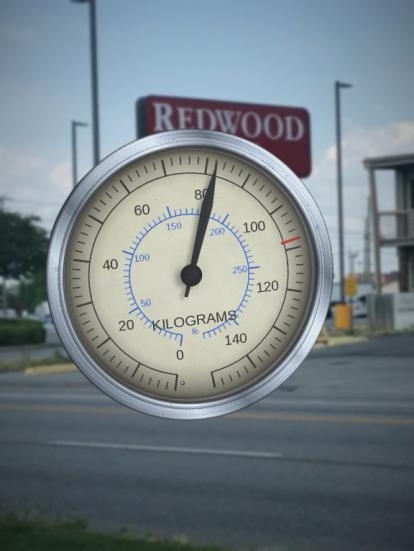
82 kg
